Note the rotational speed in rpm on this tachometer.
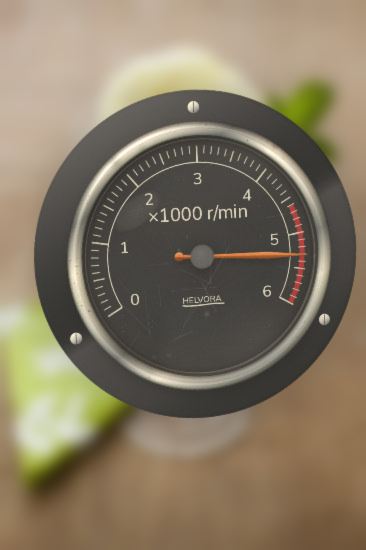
5300 rpm
